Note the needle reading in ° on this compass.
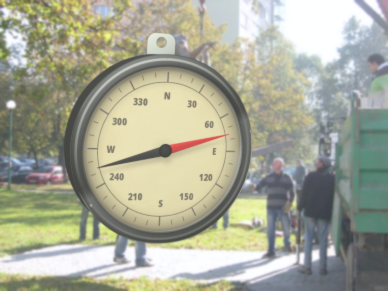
75 °
